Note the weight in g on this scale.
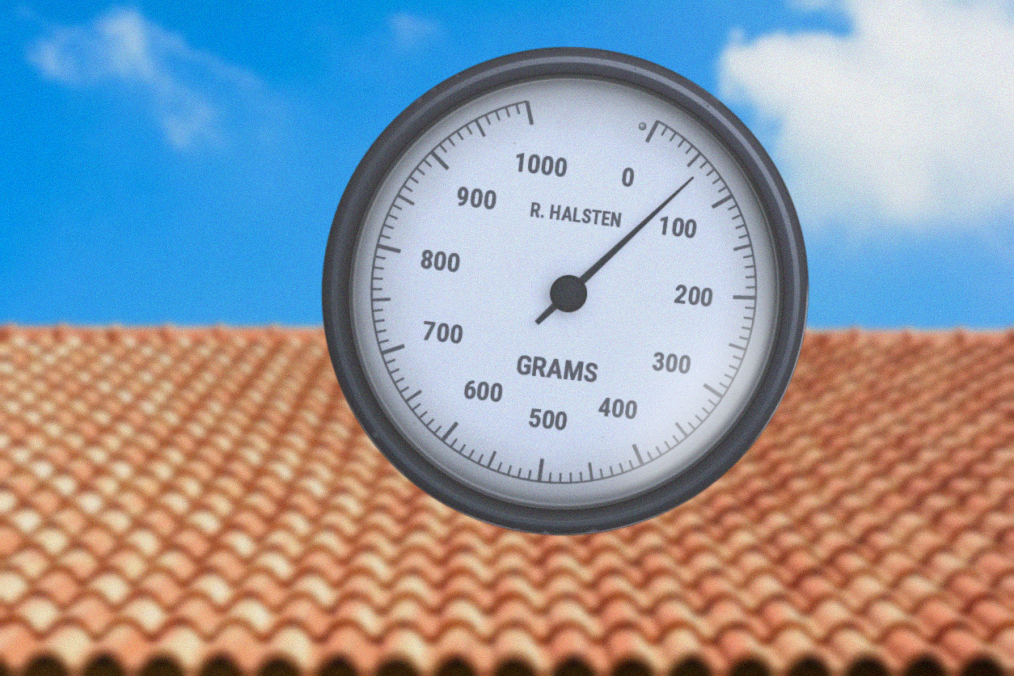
60 g
